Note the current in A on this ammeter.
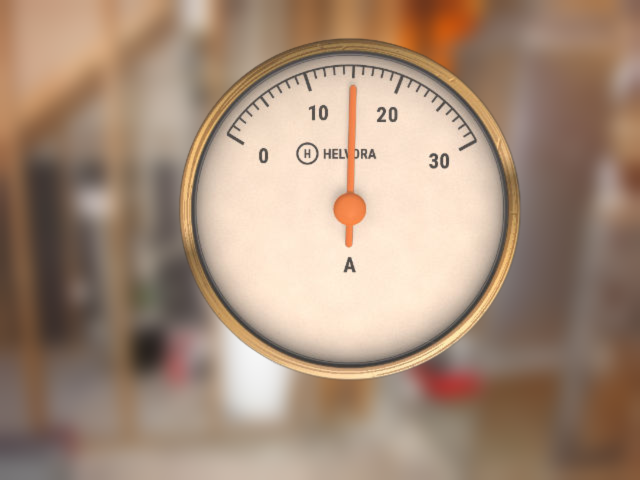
15 A
